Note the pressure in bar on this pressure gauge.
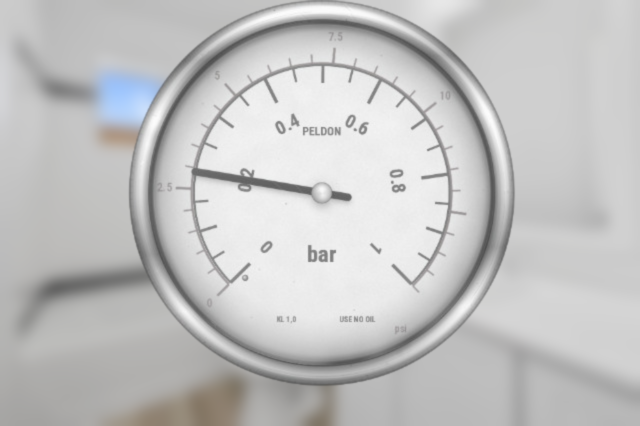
0.2 bar
